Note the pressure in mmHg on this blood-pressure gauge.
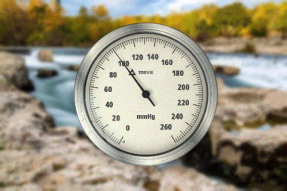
100 mmHg
